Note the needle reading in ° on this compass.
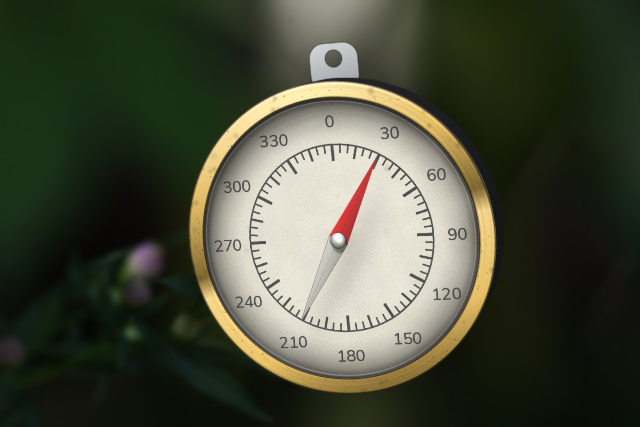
30 °
